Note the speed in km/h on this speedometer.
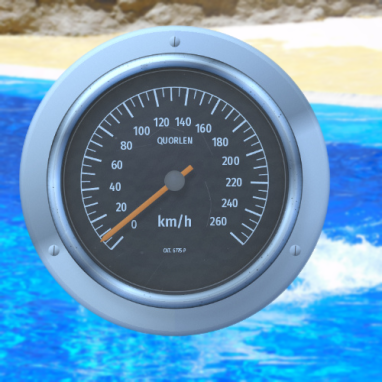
7.5 km/h
